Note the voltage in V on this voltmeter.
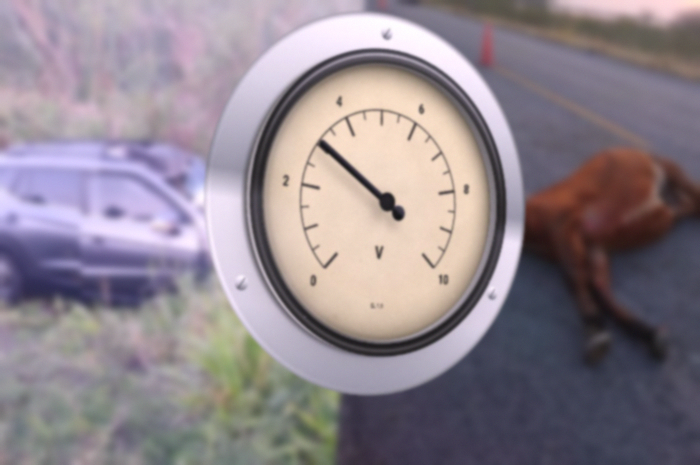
3 V
